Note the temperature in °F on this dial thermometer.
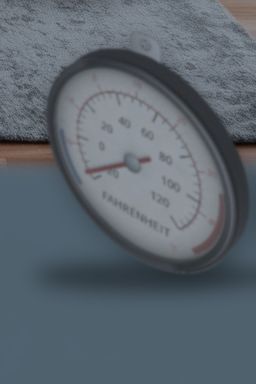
-16 °F
